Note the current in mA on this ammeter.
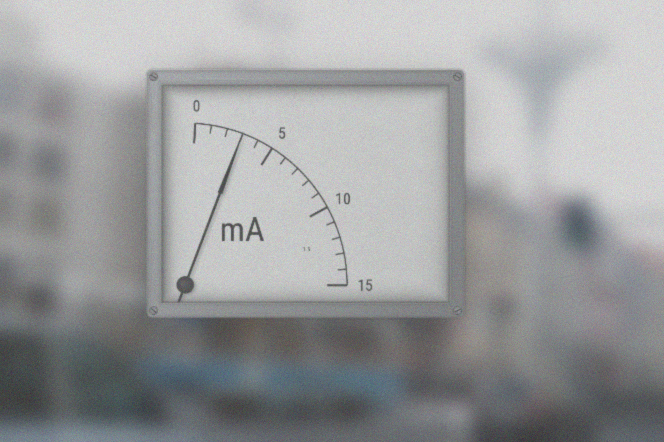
3 mA
